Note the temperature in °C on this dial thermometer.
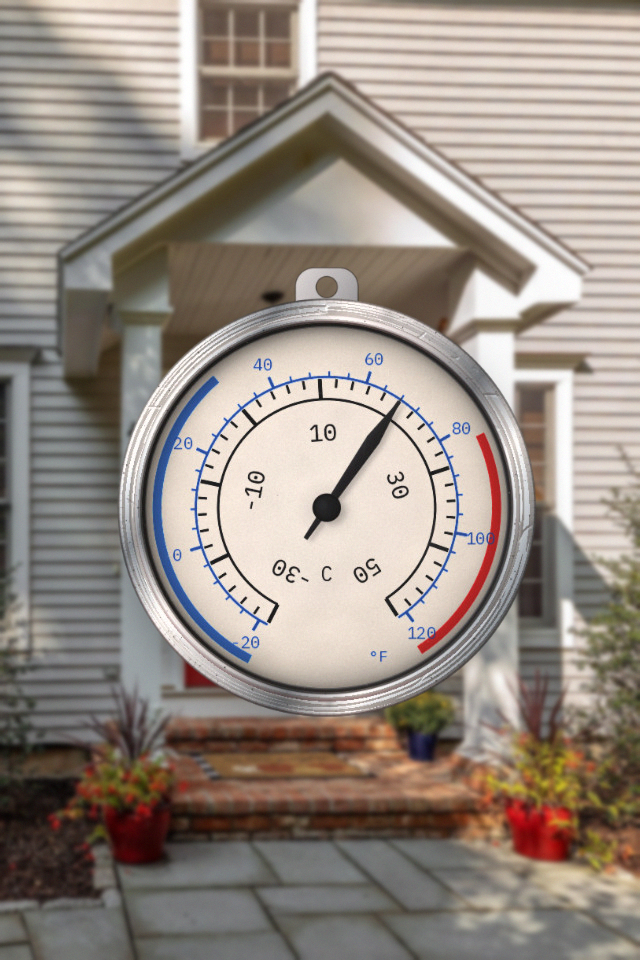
20 °C
